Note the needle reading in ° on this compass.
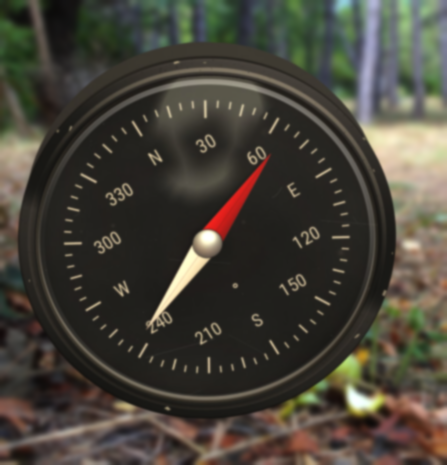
65 °
